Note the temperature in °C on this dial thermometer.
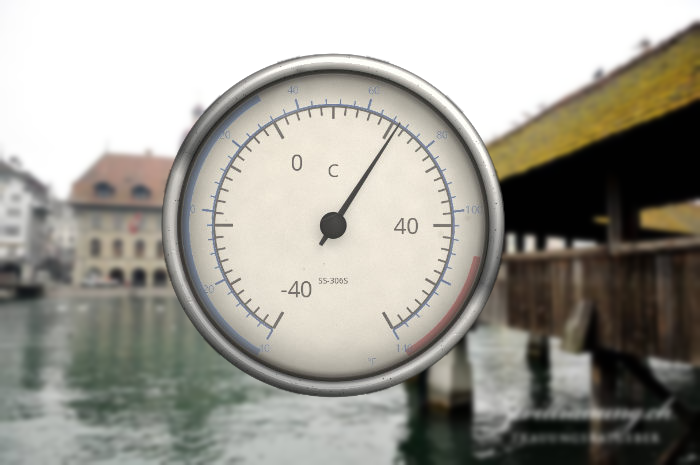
21 °C
